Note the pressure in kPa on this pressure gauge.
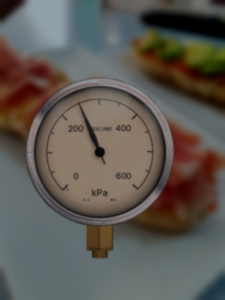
250 kPa
